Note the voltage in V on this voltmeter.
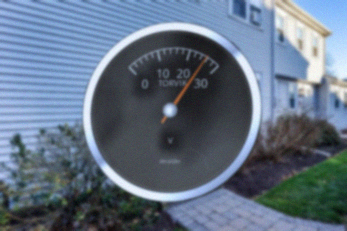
26 V
